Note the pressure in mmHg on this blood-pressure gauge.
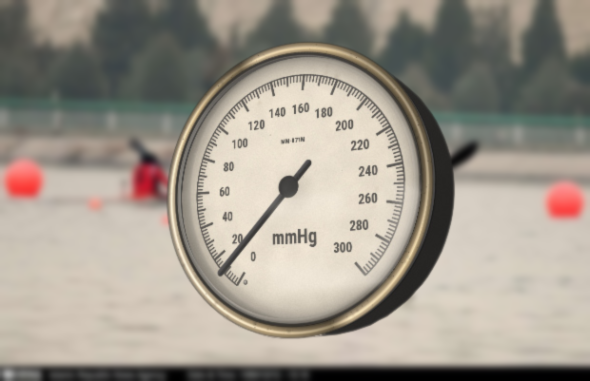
10 mmHg
